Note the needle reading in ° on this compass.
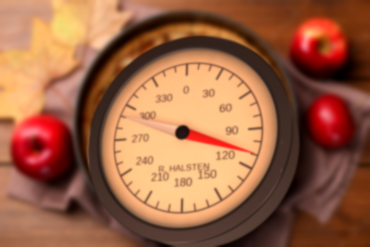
110 °
